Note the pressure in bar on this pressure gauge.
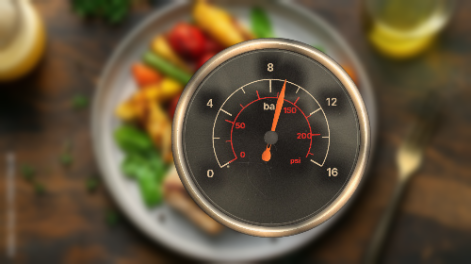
9 bar
